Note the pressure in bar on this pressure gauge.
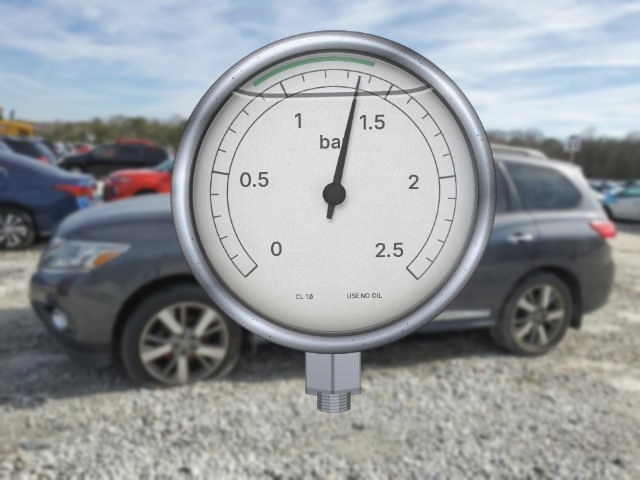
1.35 bar
